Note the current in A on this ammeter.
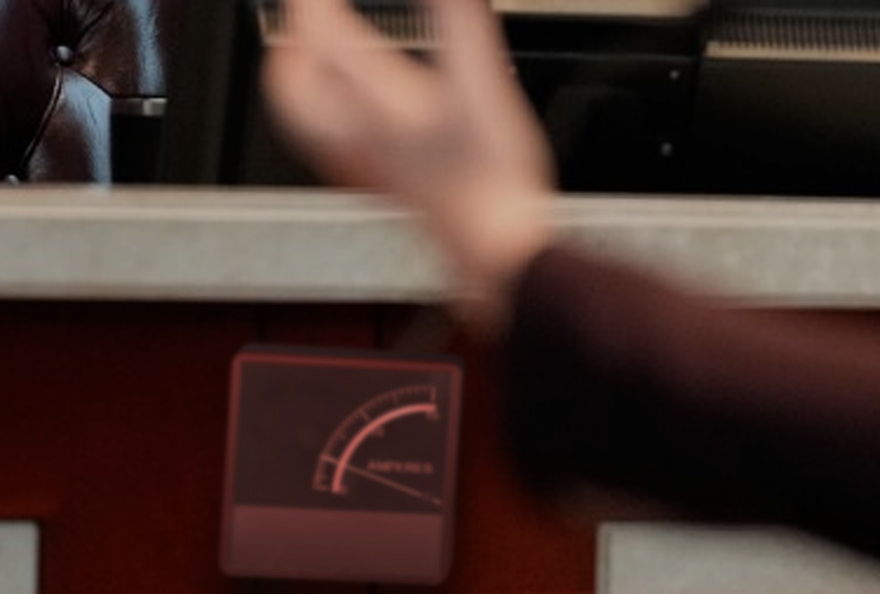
5 A
